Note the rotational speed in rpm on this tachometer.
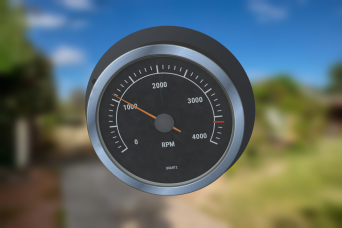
1100 rpm
